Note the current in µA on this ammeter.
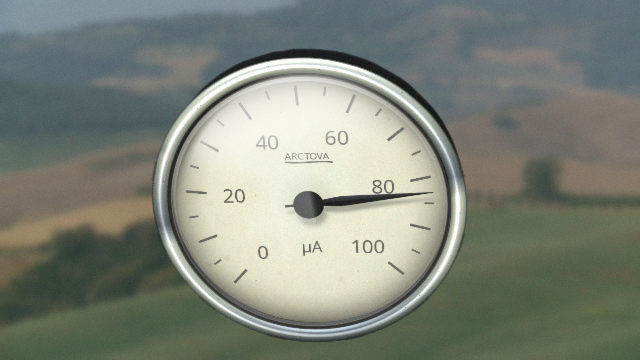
82.5 µA
